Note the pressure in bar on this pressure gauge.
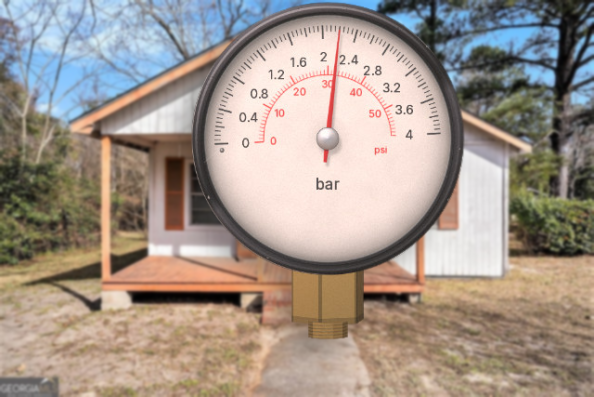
2.2 bar
